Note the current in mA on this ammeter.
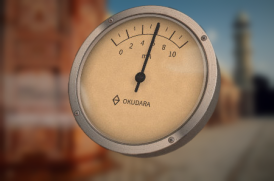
6 mA
